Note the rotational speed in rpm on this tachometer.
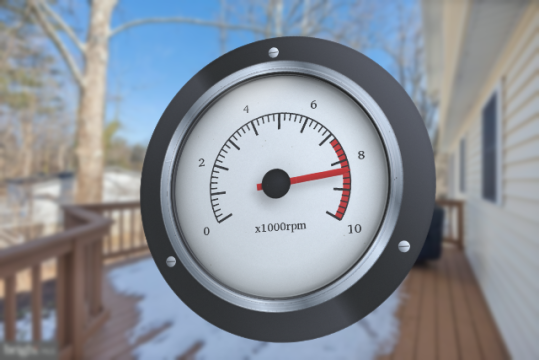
8400 rpm
